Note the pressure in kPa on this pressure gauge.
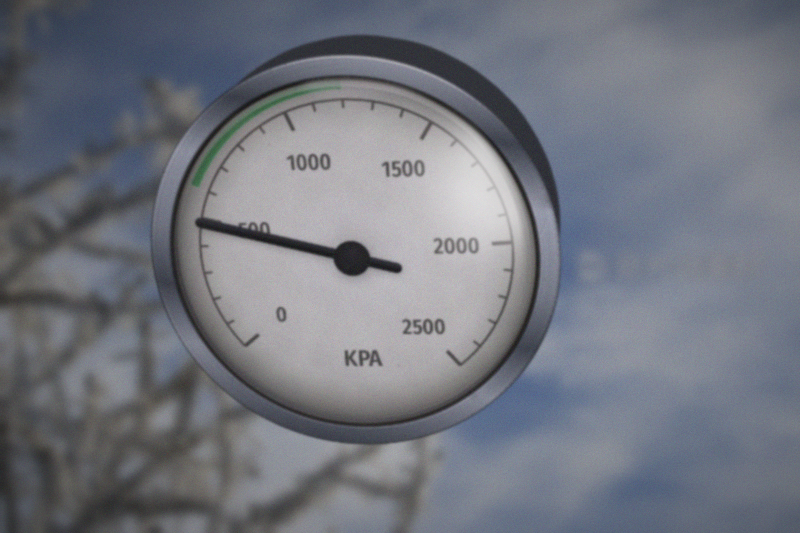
500 kPa
